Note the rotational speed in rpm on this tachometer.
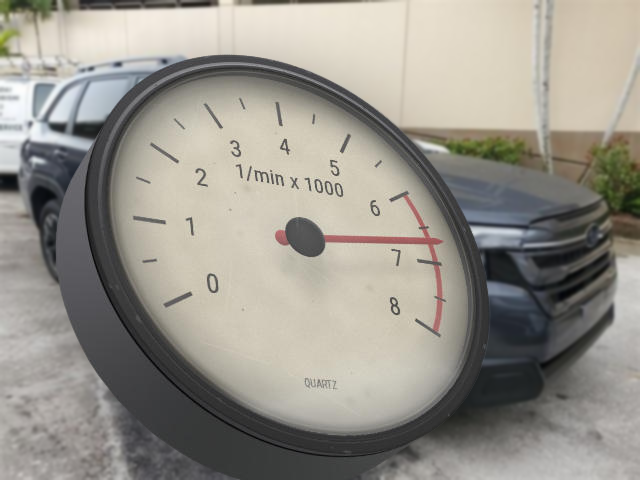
6750 rpm
